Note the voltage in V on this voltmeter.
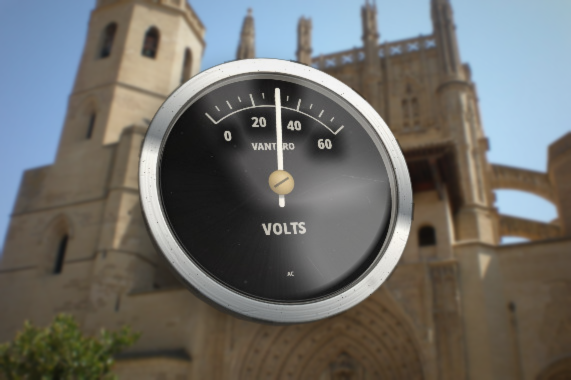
30 V
